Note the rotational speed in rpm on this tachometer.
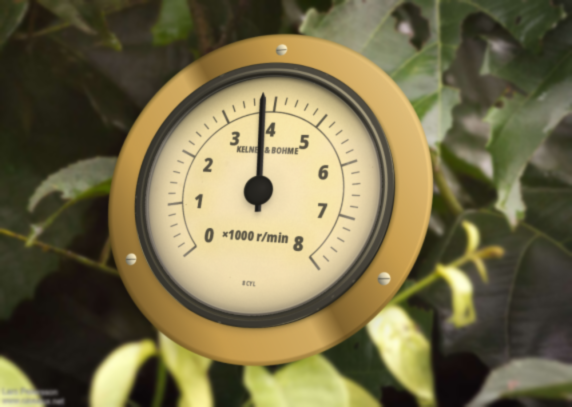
3800 rpm
